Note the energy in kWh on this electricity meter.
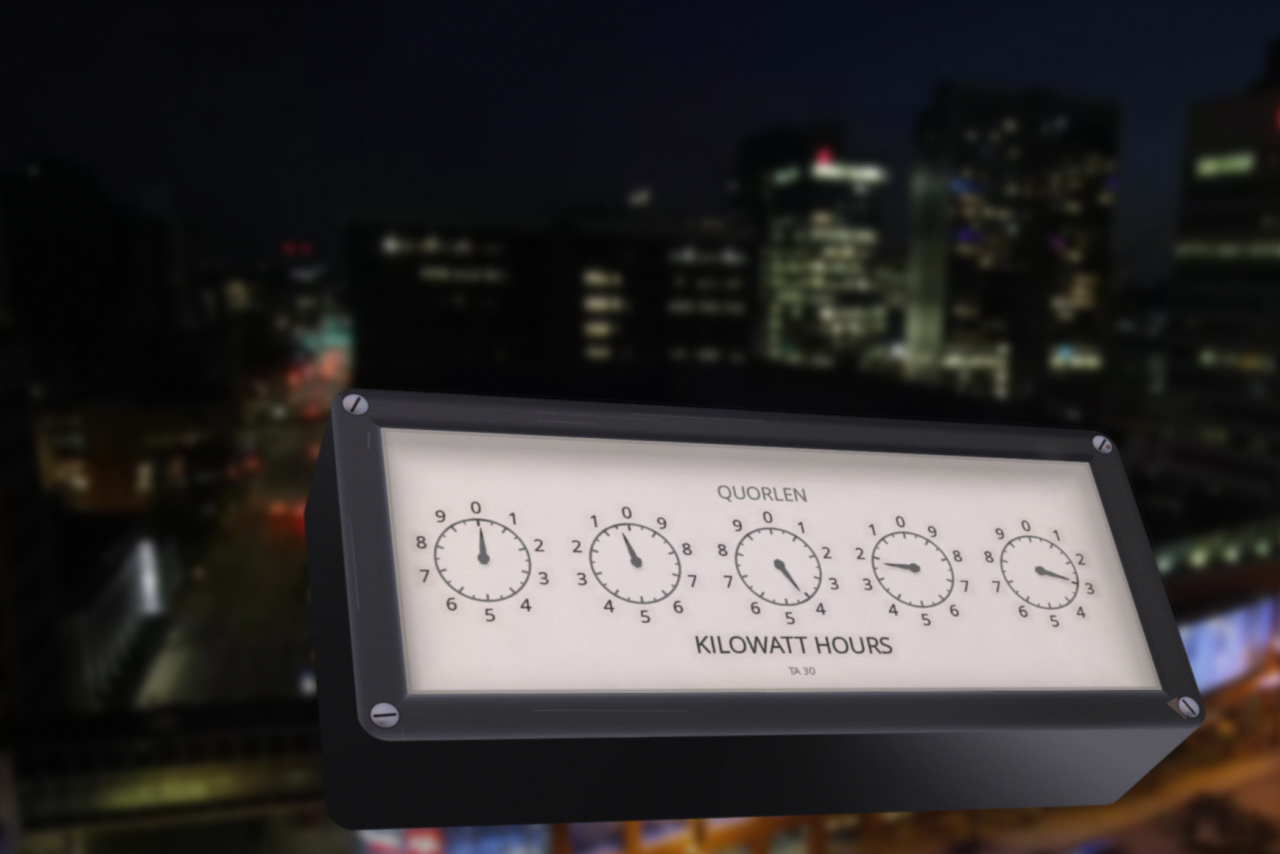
423 kWh
